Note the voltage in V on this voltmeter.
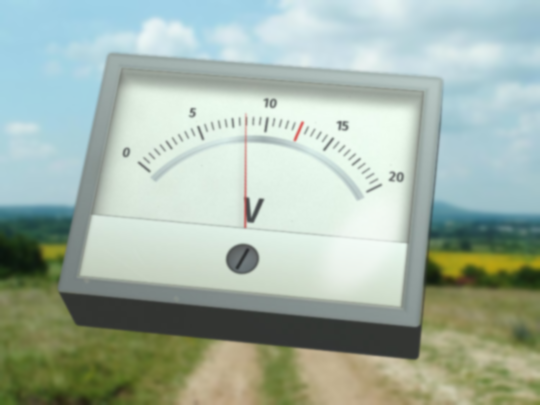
8.5 V
